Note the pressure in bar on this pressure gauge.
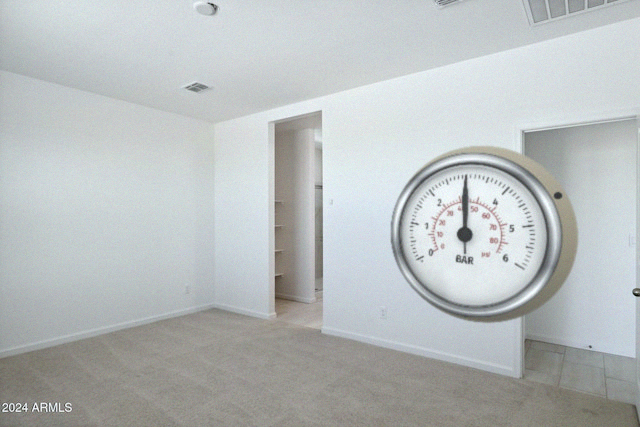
3 bar
